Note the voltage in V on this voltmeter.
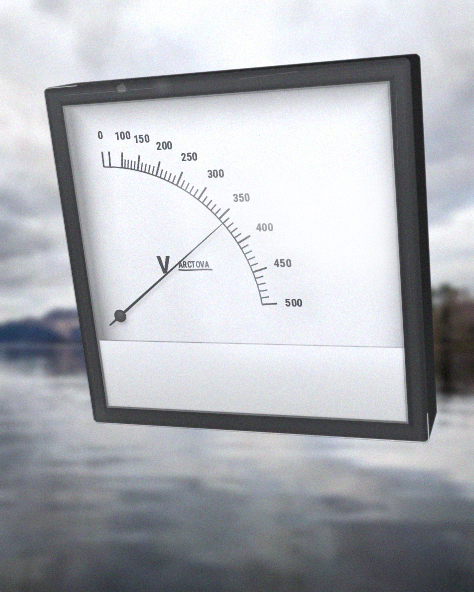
360 V
